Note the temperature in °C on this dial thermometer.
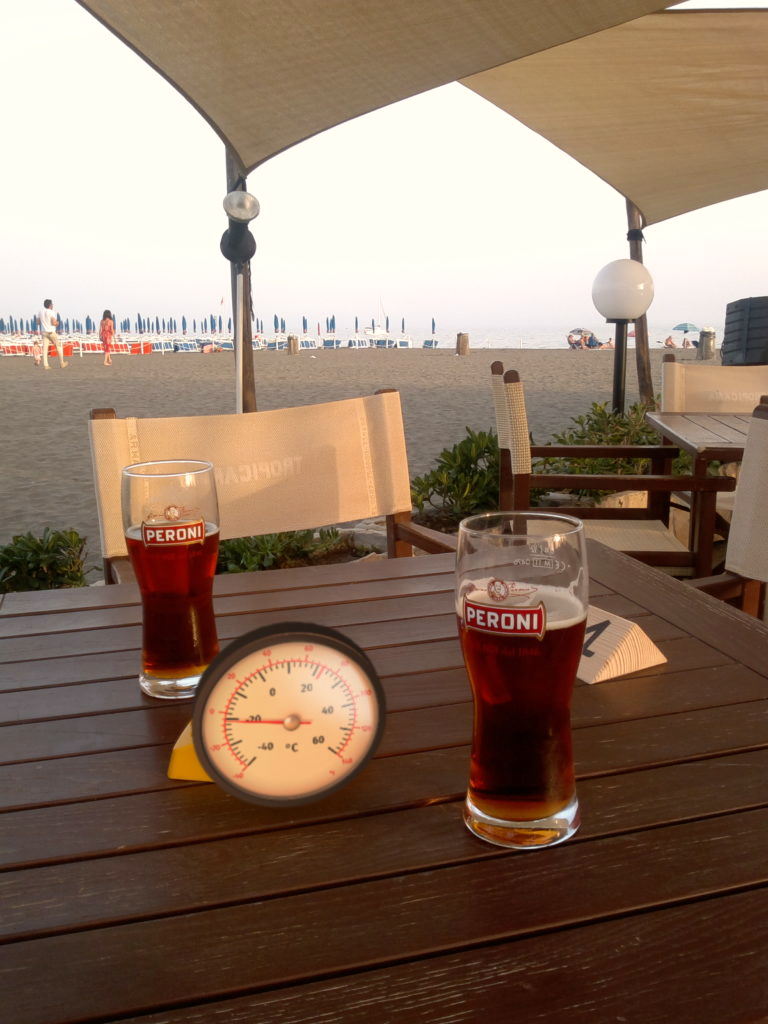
-20 °C
